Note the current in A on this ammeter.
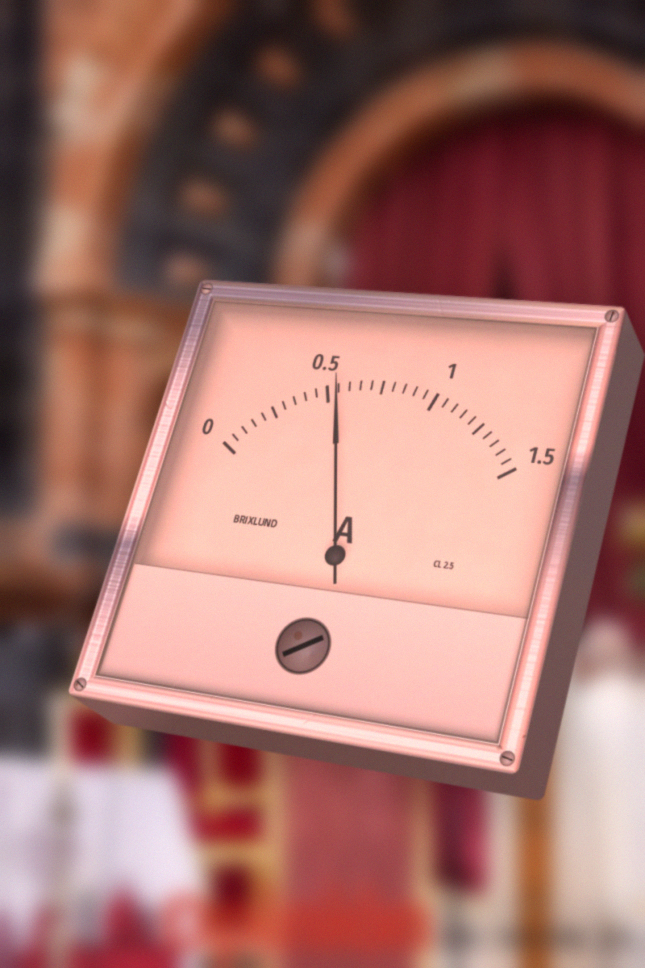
0.55 A
